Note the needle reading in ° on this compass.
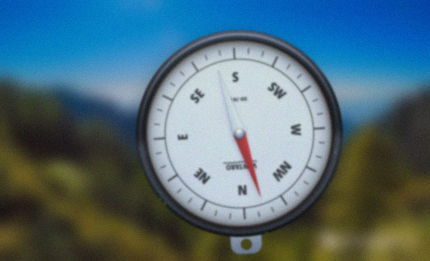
345 °
